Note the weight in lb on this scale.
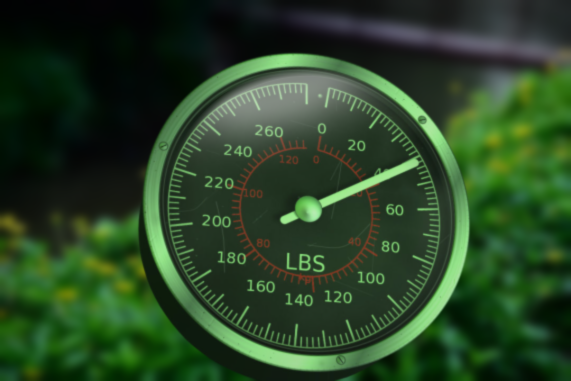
42 lb
